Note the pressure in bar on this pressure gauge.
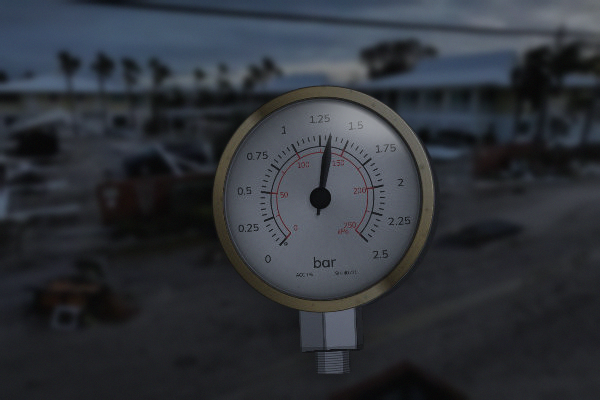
1.35 bar
